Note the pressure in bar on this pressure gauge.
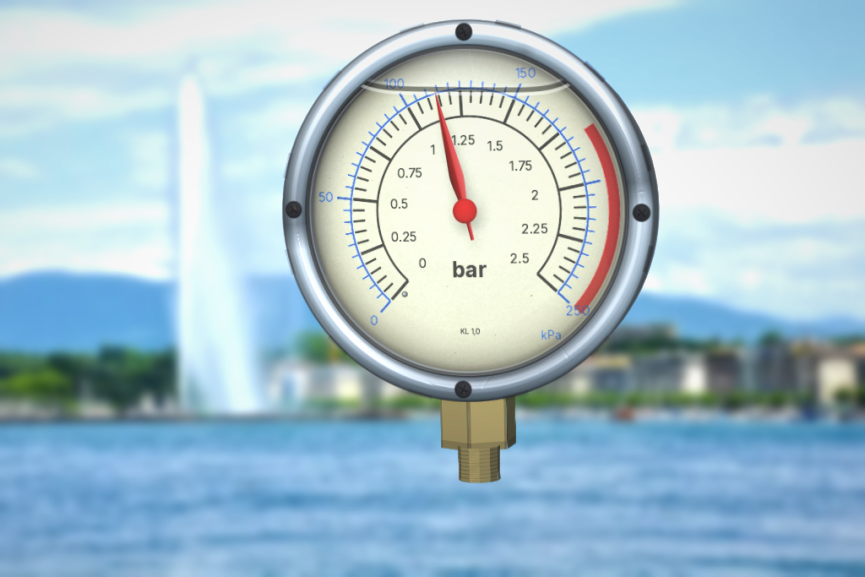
1.15 bar
